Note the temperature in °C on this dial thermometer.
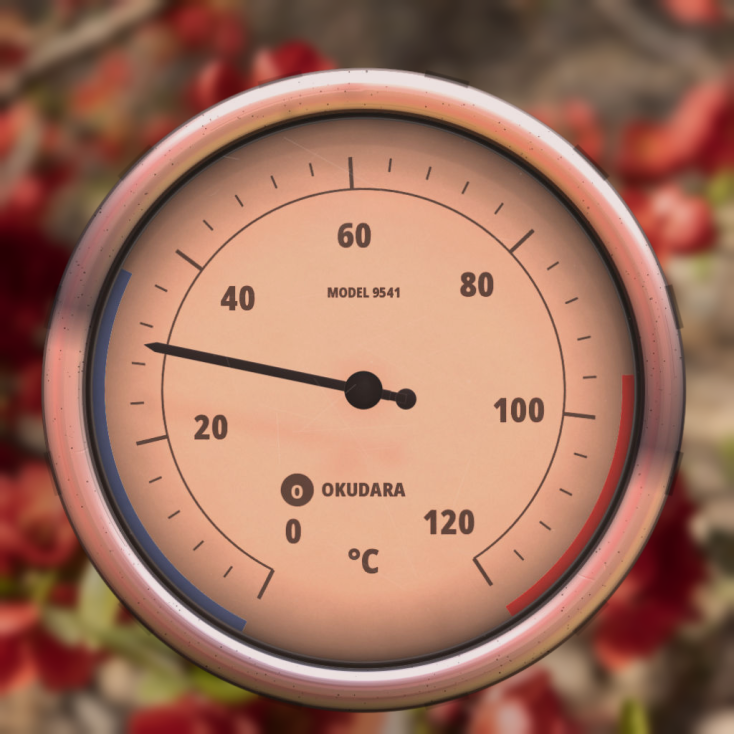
30 °C
